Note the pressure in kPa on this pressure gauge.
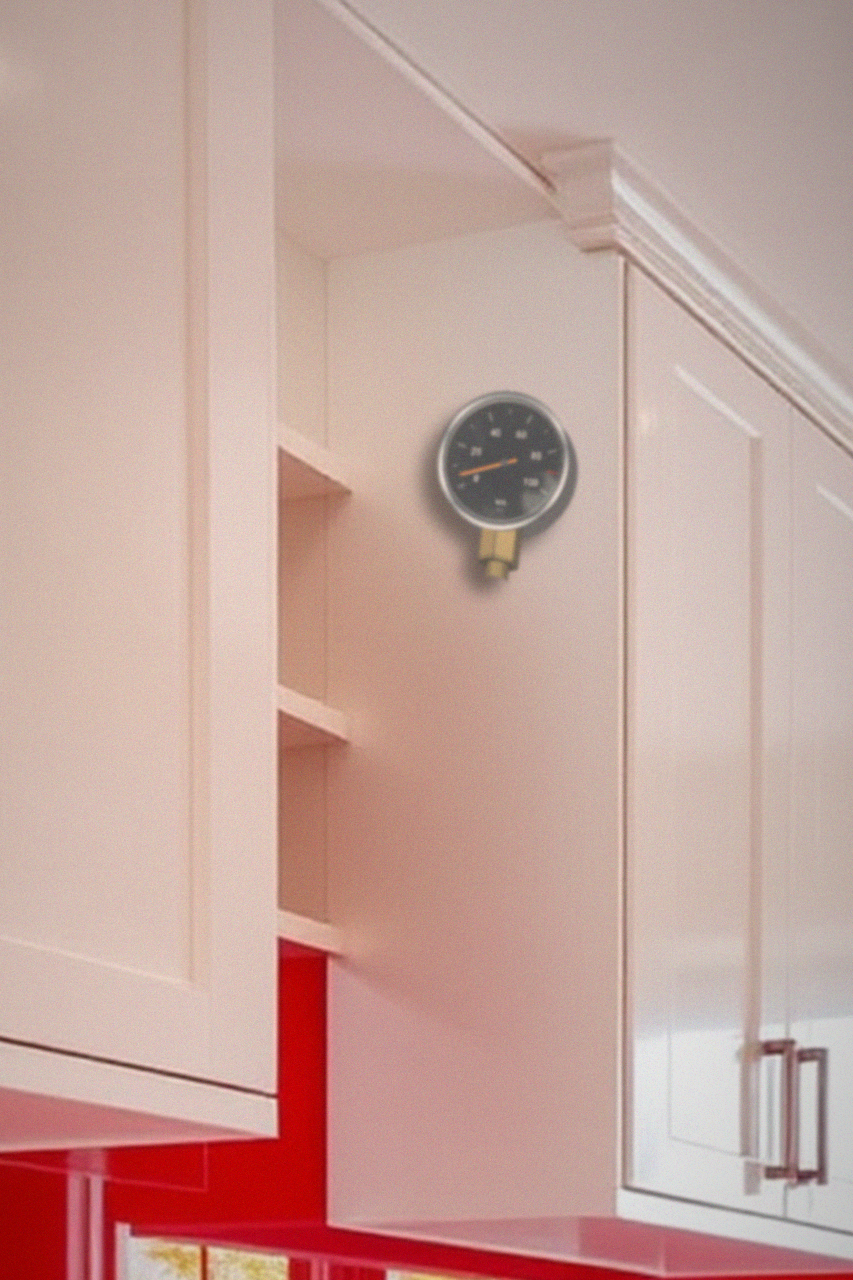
5 kPa
